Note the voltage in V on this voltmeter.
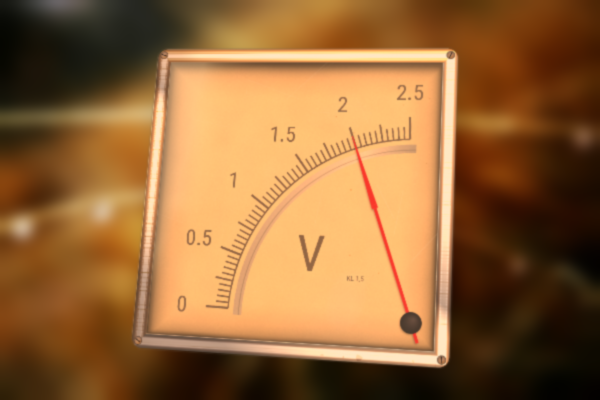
2 V
